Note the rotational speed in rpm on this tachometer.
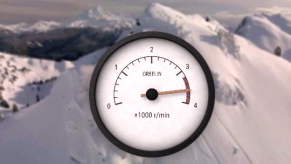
3600 rpm
